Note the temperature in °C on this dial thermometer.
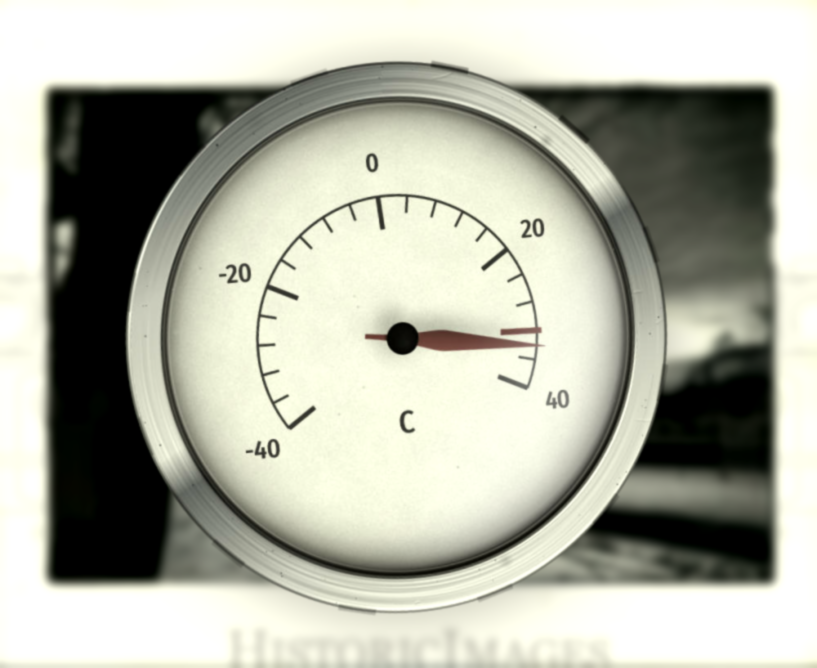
34 °C
